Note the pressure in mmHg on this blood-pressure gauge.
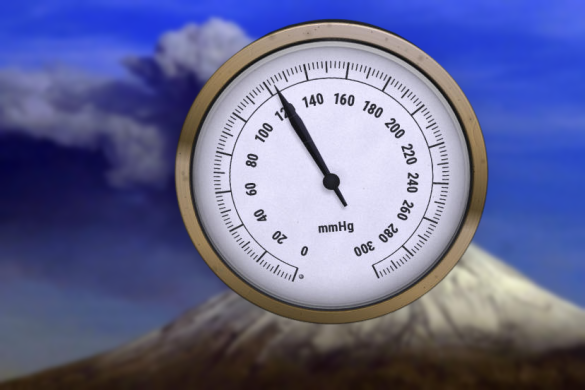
124 mmHg
